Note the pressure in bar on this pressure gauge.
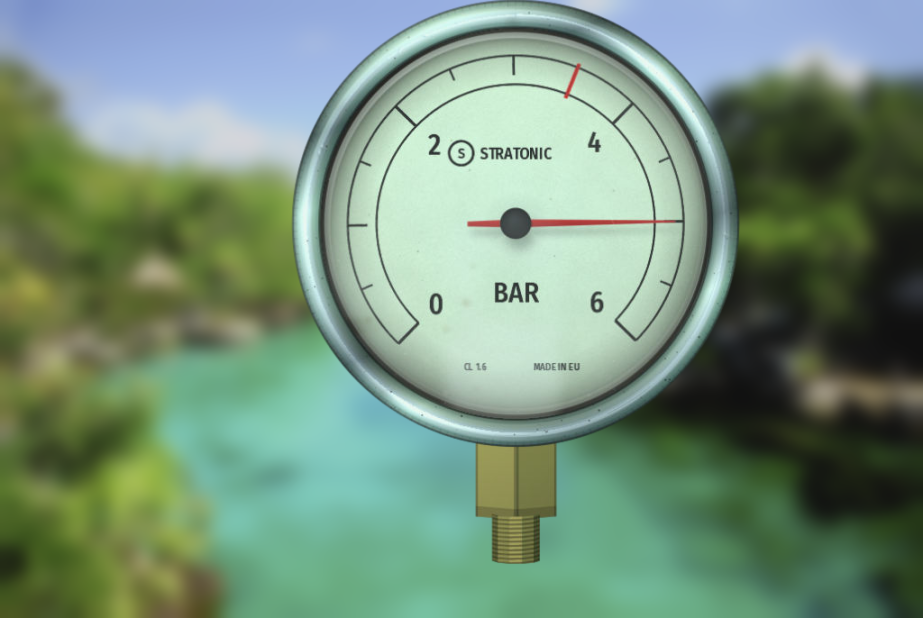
5 bar
